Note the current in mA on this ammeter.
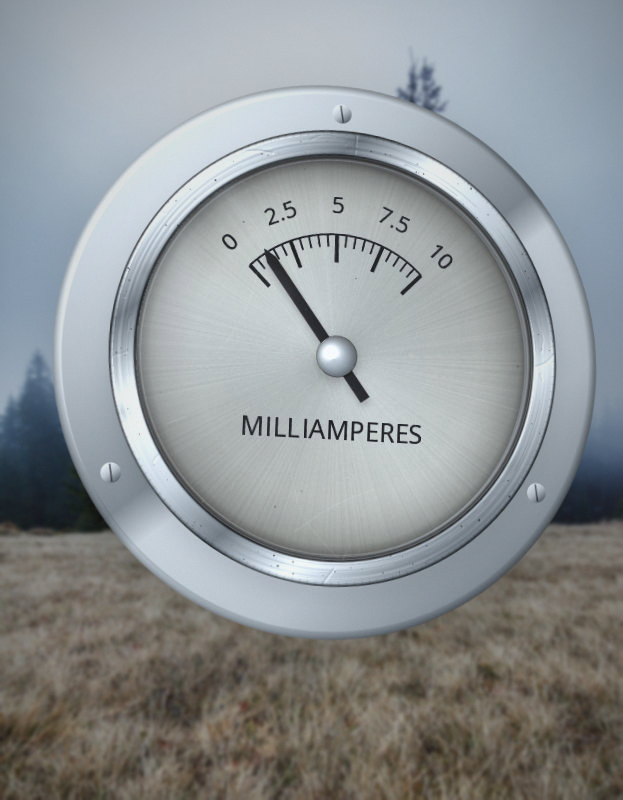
1 mA
